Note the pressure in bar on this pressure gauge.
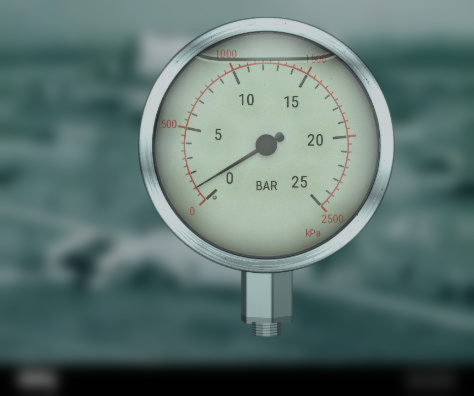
1 bar
